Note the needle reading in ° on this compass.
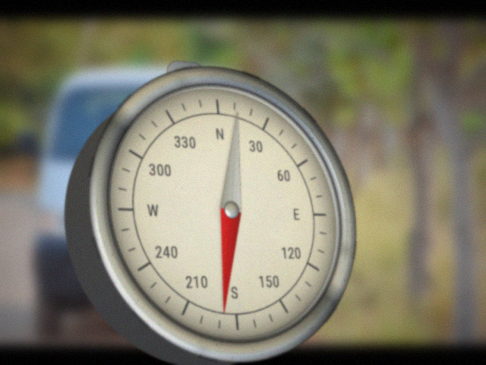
190 °
